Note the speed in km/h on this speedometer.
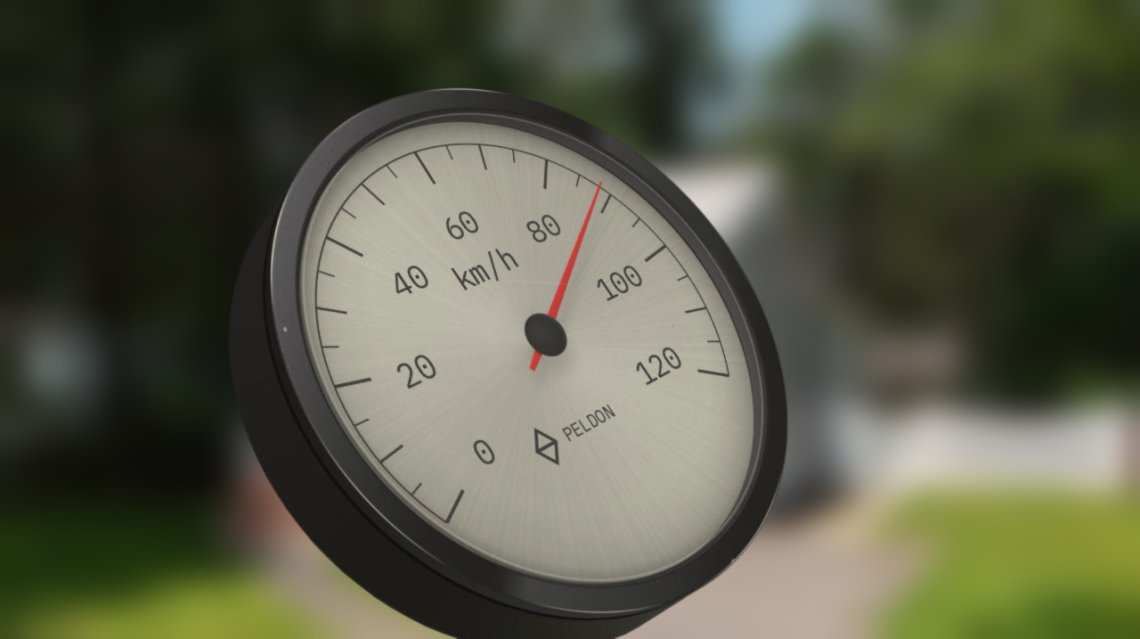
87.5 km/h
